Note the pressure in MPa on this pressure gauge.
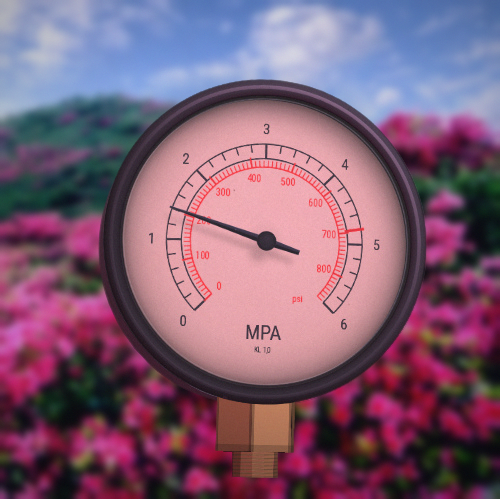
1.4 MPa
